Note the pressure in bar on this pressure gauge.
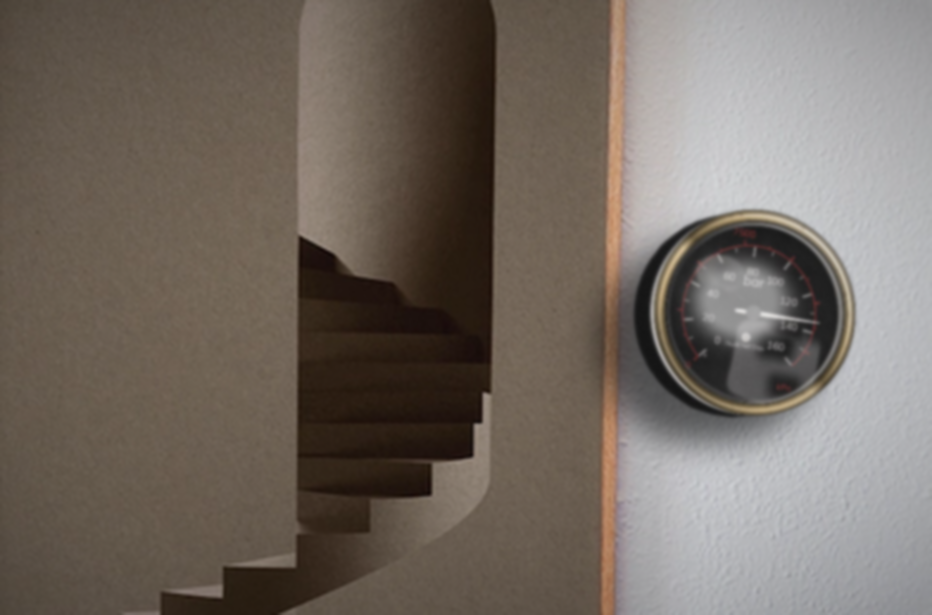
135 bar
